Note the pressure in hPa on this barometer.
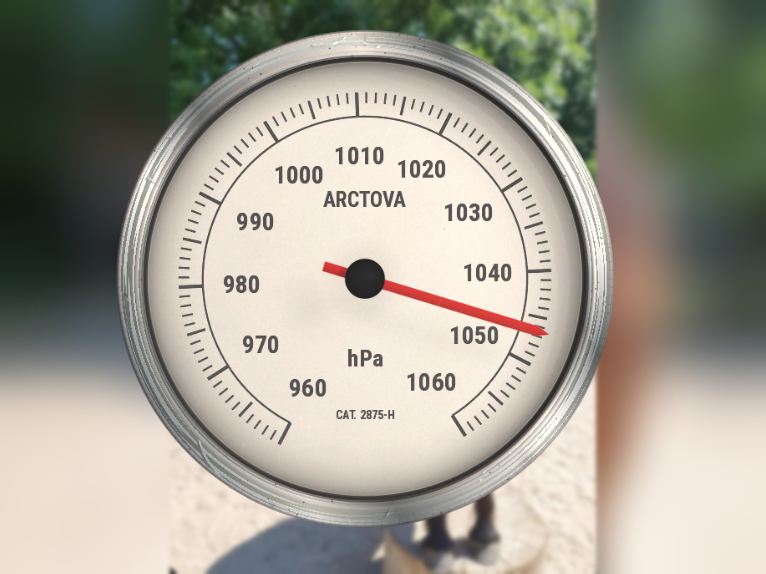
1046.5 hPa
